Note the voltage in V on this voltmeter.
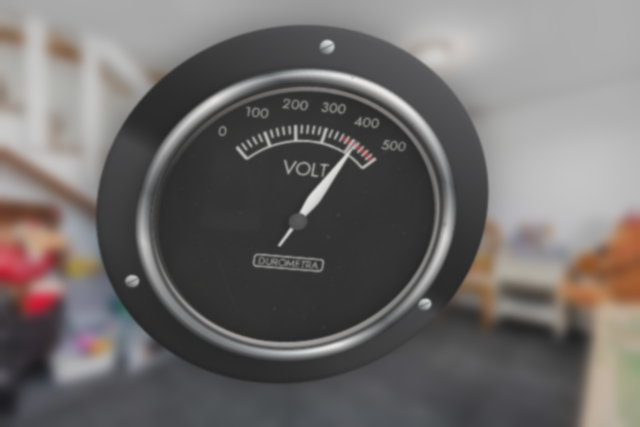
400 V
